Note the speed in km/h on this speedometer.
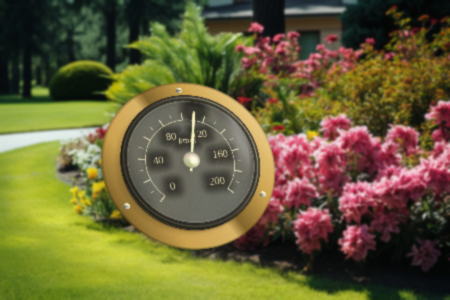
110 km/h
